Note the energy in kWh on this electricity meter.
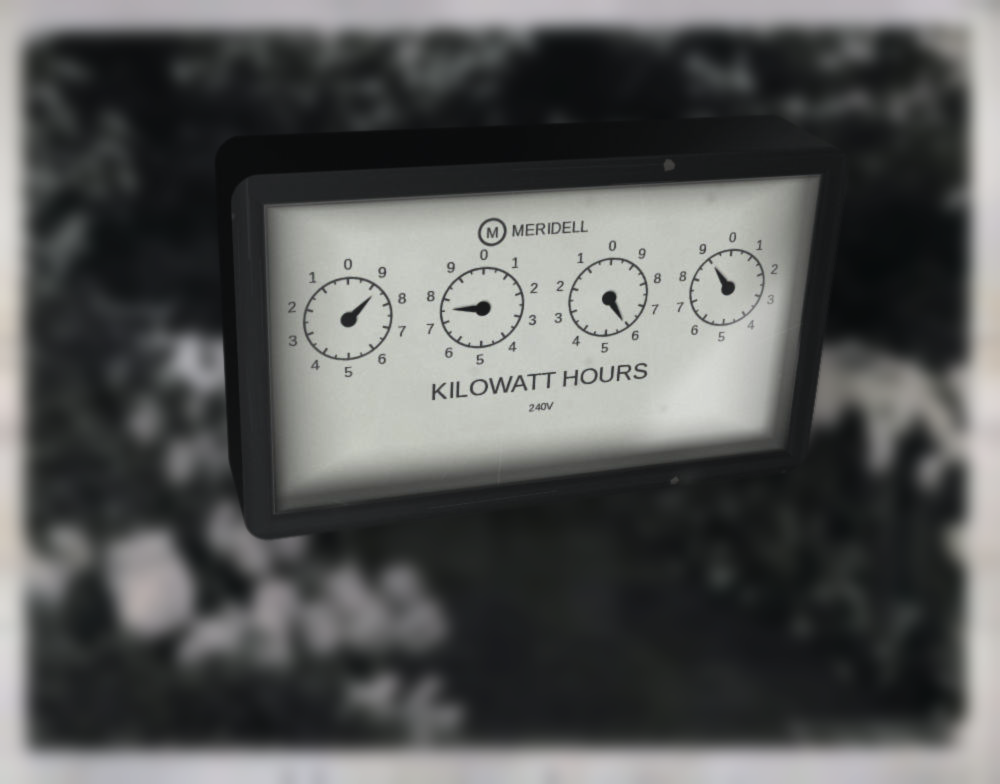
8759 kWh
